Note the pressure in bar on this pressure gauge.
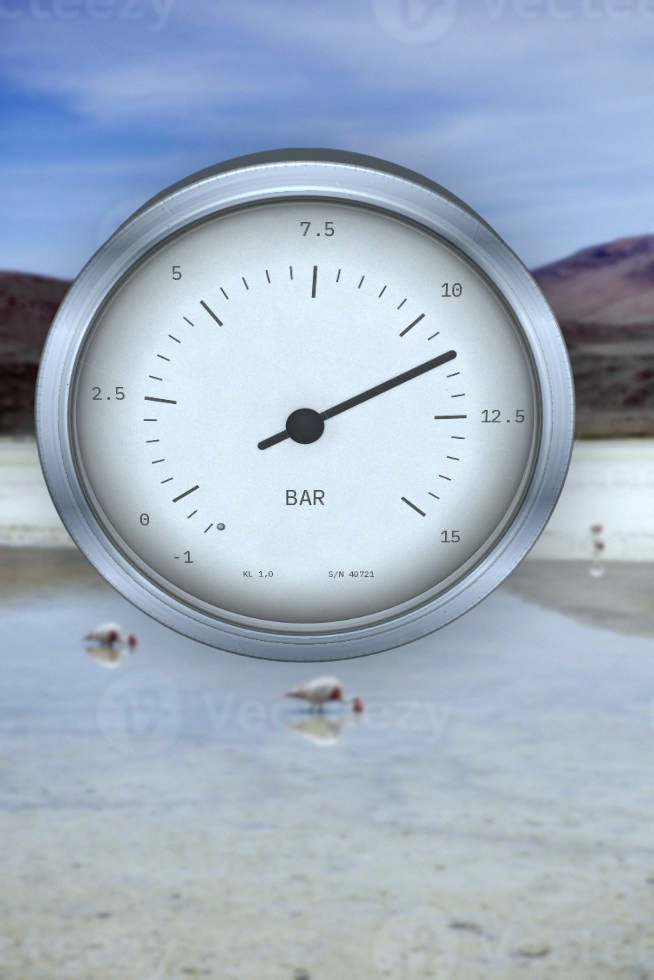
11 bar
